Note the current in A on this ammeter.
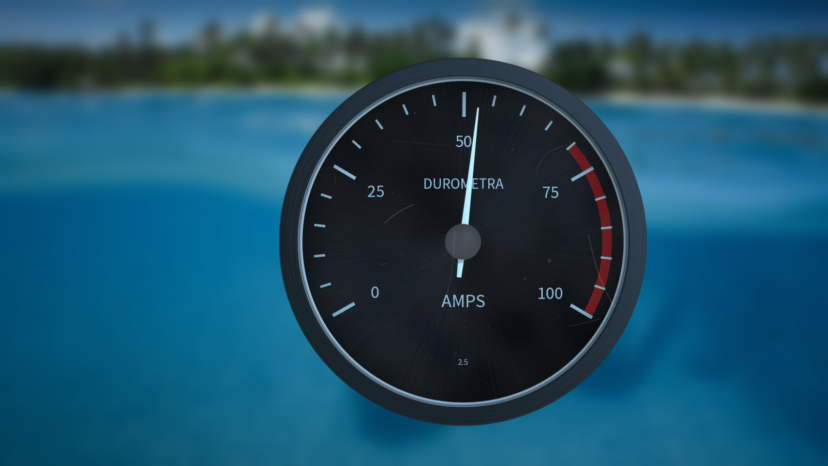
52.5 A
